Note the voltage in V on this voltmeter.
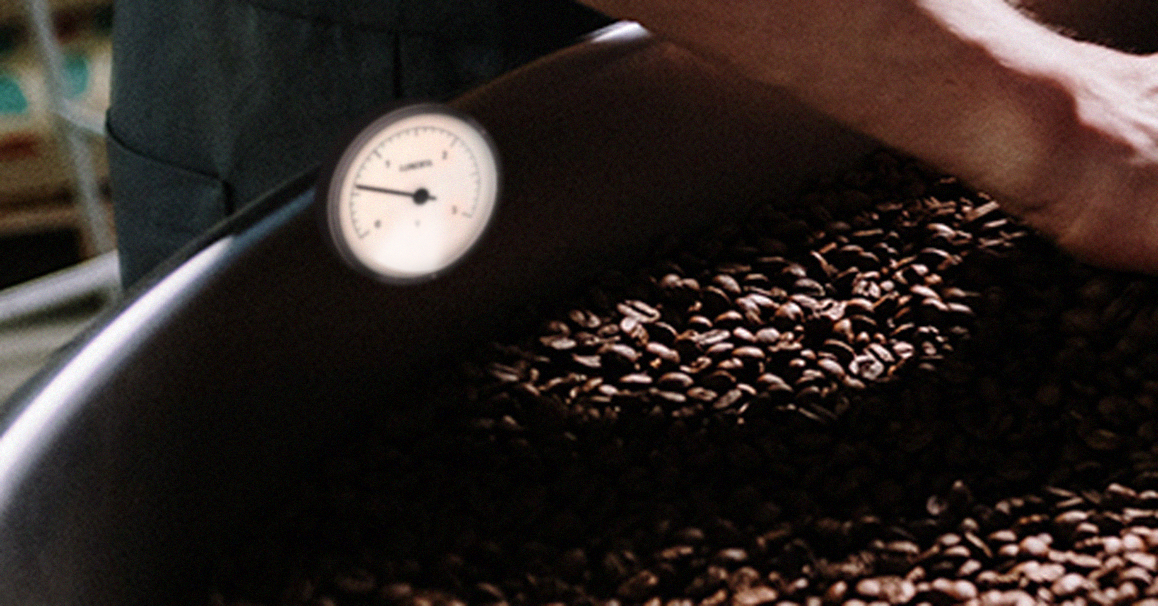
0.6 V
